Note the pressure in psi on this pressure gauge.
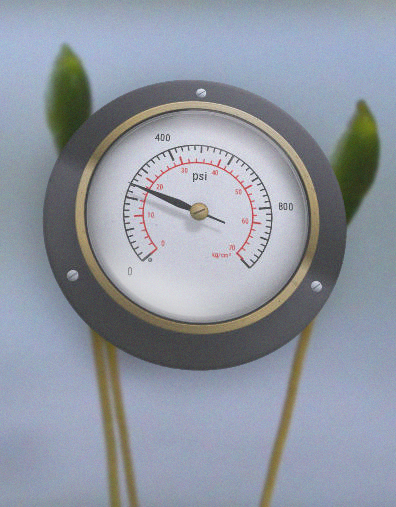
240 psi
